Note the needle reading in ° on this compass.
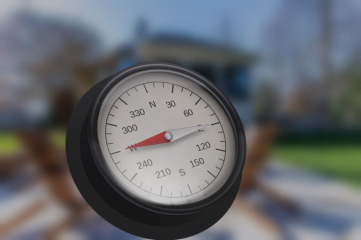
270 °
